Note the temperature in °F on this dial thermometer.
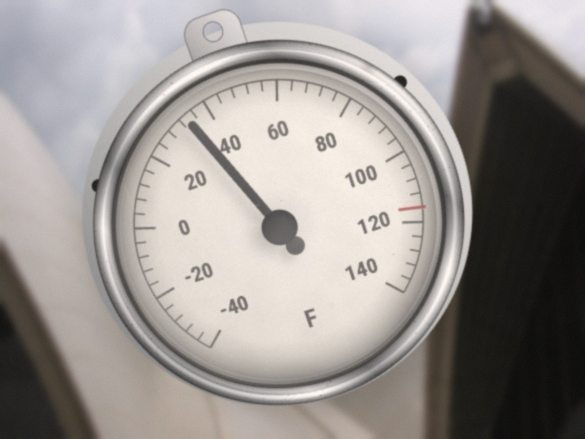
34 °F
